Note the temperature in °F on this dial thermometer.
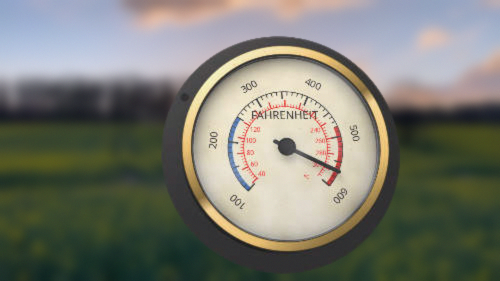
570 °F
